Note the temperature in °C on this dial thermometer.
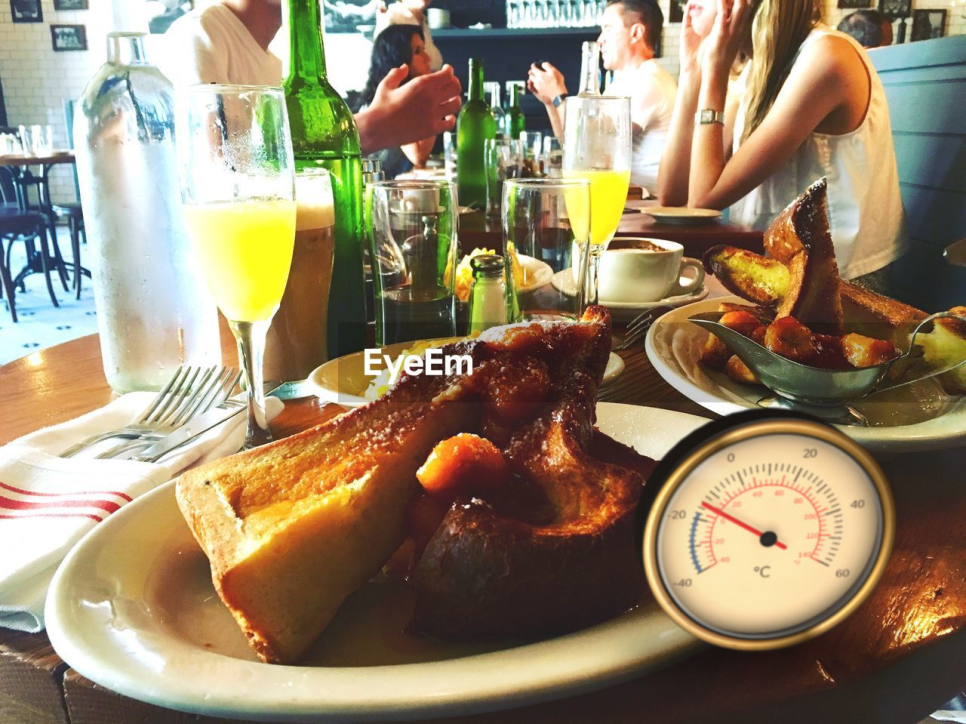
-14 °C
